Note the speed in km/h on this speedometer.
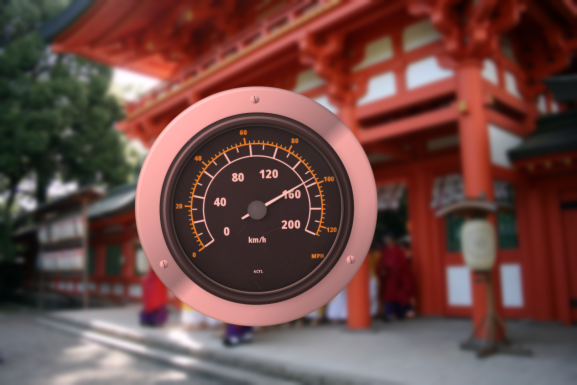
155 km/h
